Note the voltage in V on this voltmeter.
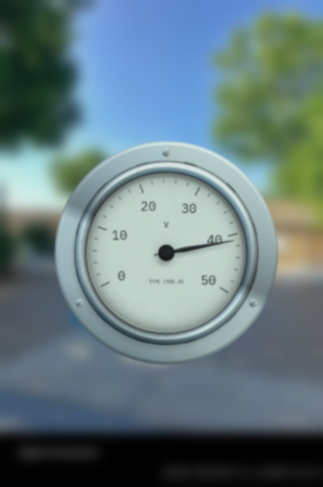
41 V
